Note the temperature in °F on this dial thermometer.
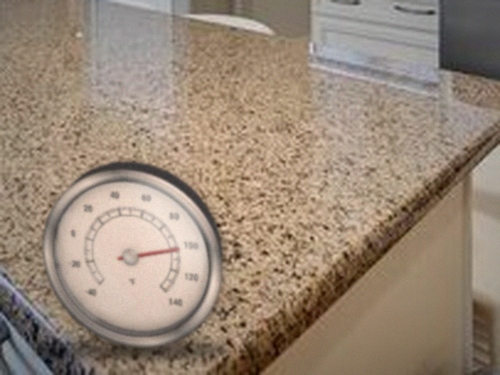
100 °F
